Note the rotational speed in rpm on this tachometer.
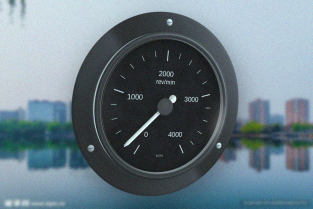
200 rpm
